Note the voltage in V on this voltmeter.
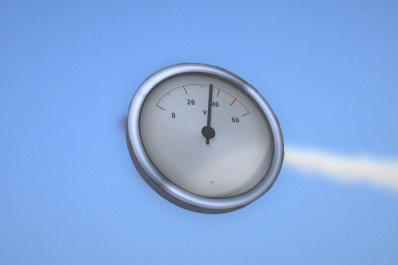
35 V
